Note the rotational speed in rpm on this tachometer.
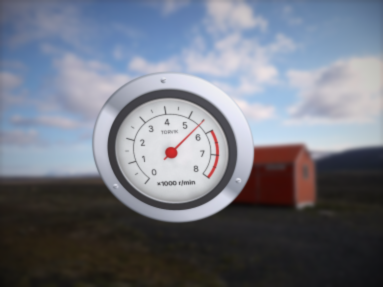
5500 rpm
